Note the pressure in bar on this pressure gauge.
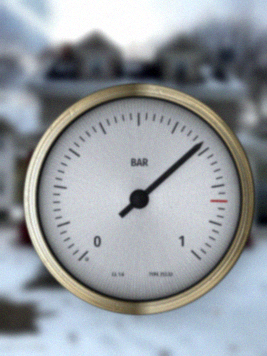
0.68 bar
